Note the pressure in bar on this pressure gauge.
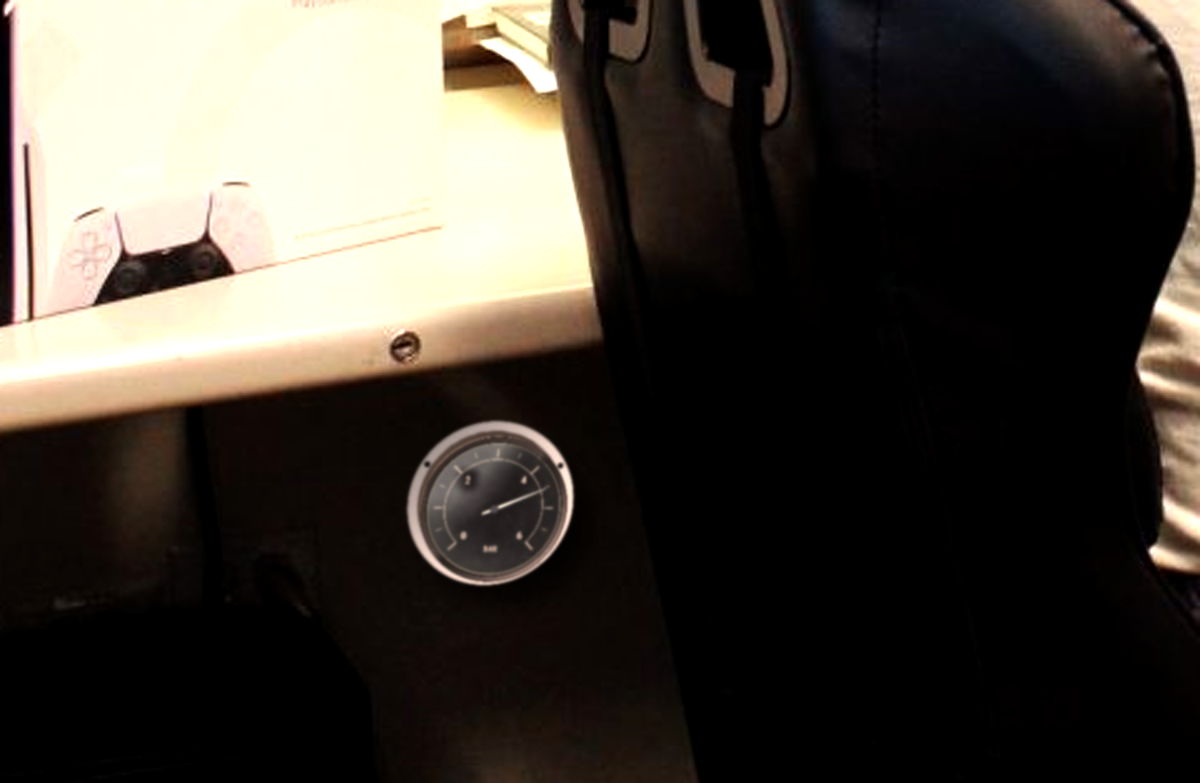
4.5 bar
